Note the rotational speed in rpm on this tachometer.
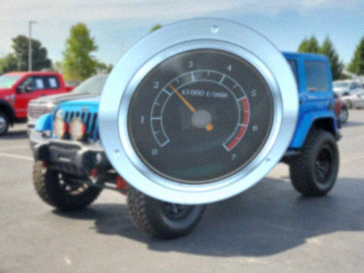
2250 rpm
